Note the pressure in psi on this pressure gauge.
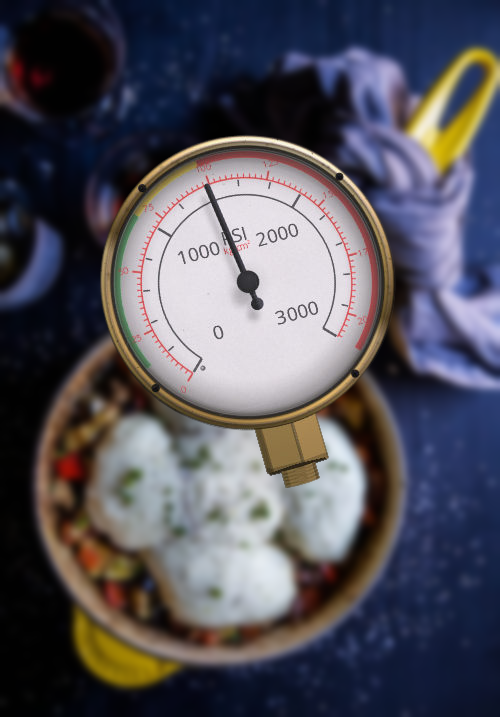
1400 psi
